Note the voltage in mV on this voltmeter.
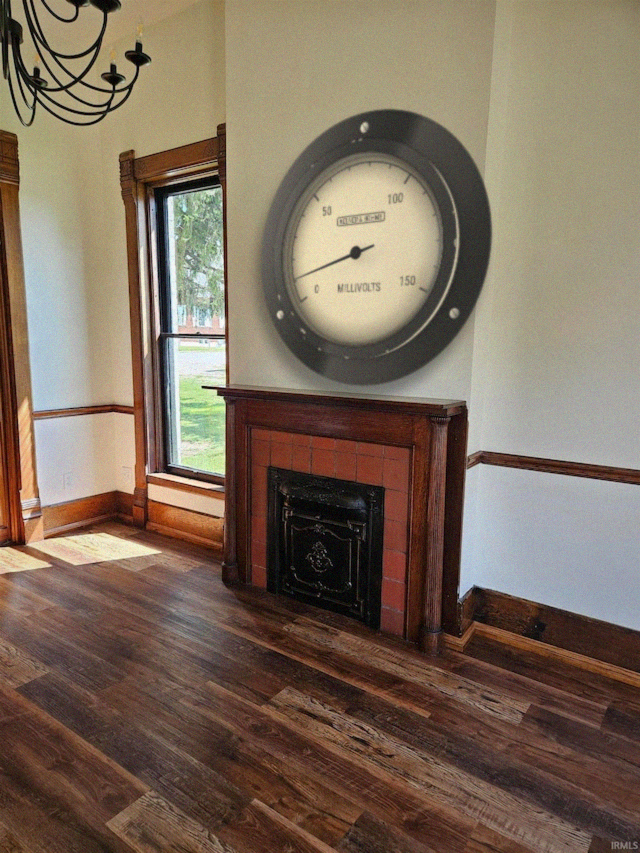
10 mV
